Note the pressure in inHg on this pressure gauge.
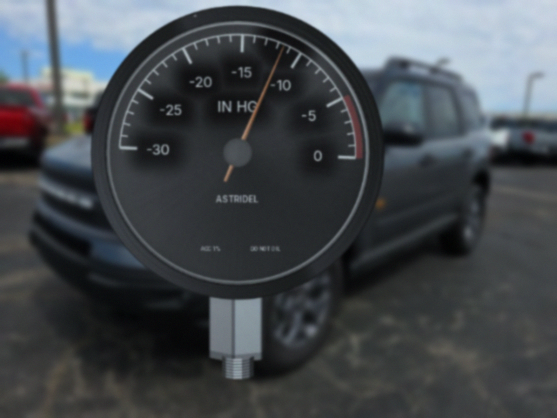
-11.5 inHg
